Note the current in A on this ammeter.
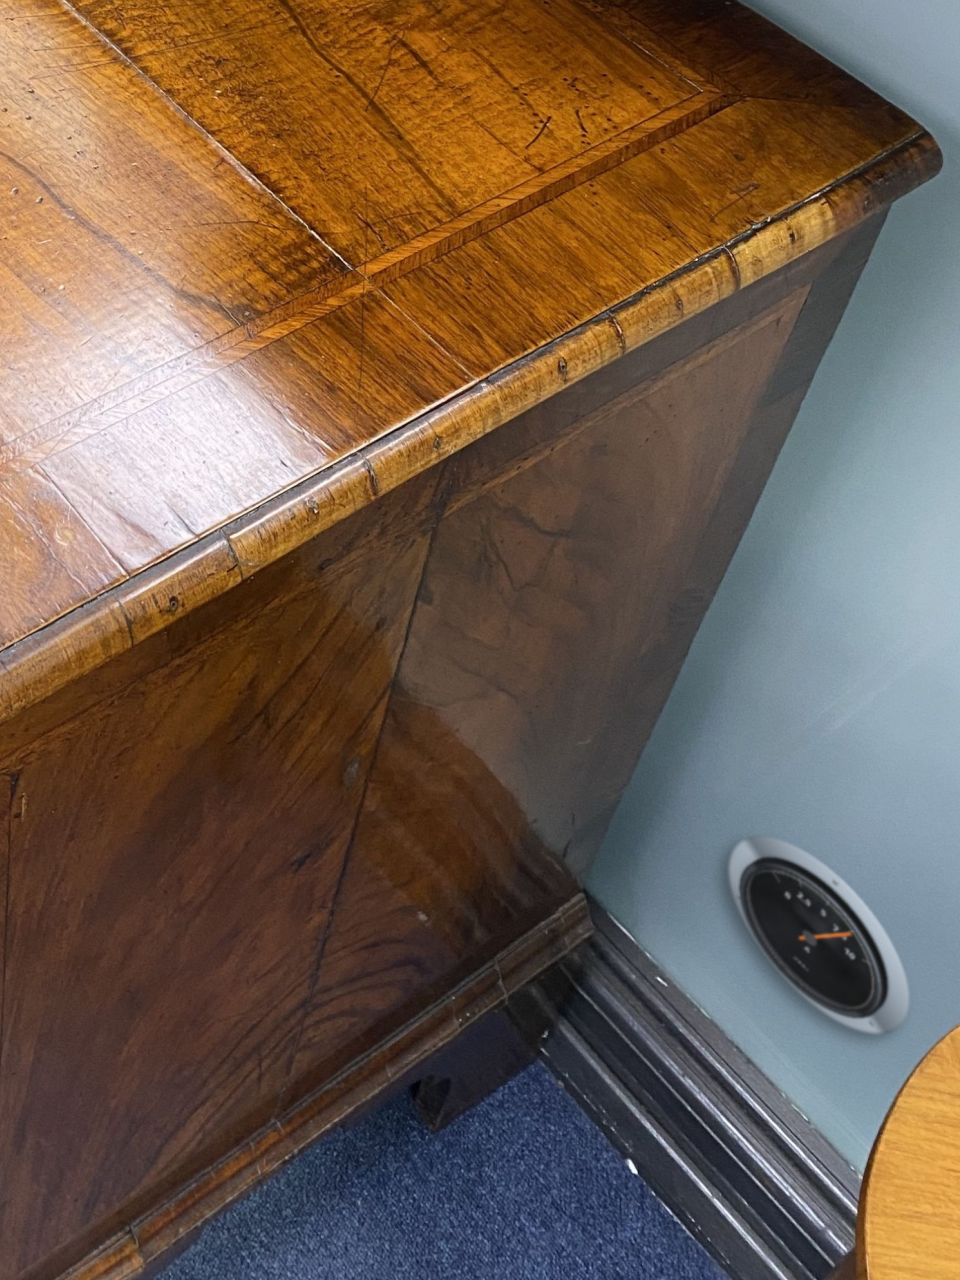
7.5 A
